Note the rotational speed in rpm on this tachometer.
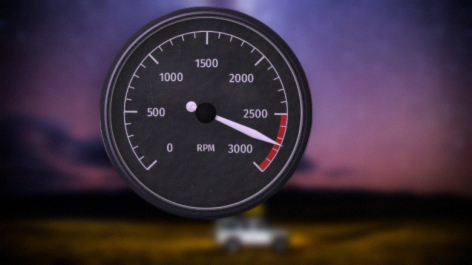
2750 rpm
